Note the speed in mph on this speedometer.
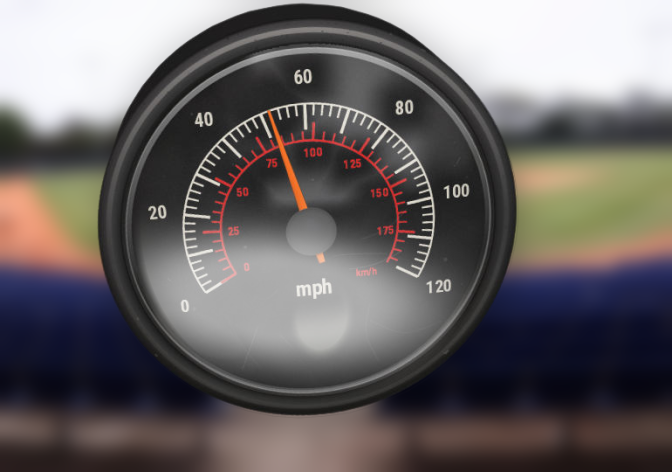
52 mph
